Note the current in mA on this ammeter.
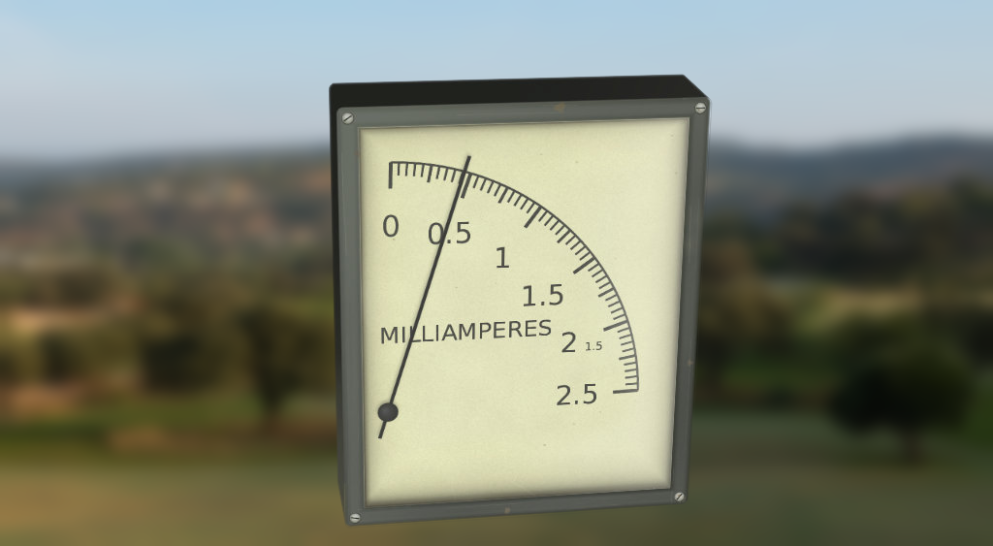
0.45 mA
